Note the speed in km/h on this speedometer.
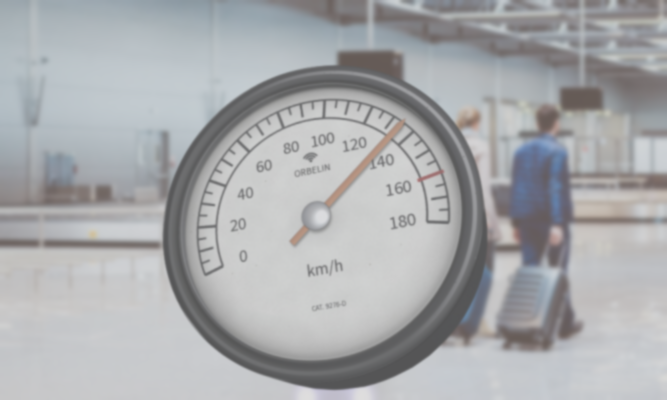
135 km/h
